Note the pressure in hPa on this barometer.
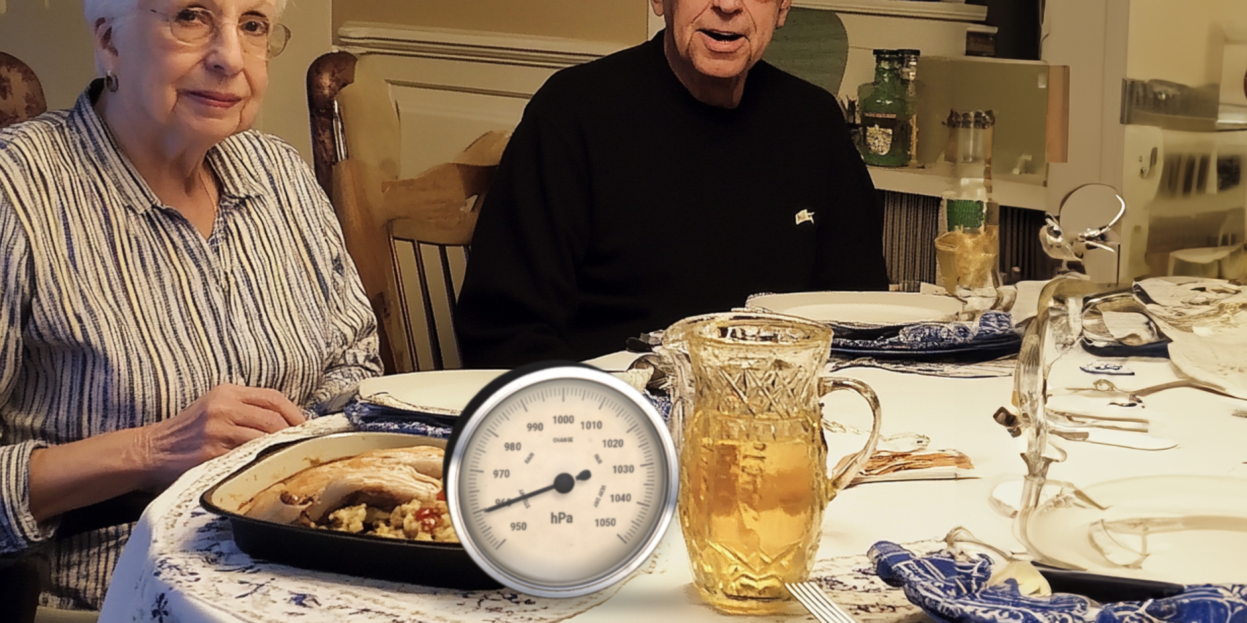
960 hPa
